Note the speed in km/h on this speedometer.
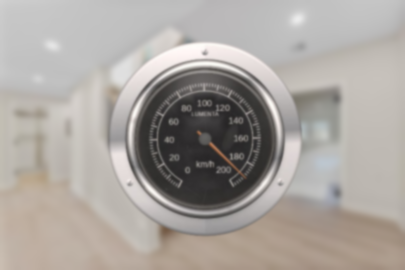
190 km/h
